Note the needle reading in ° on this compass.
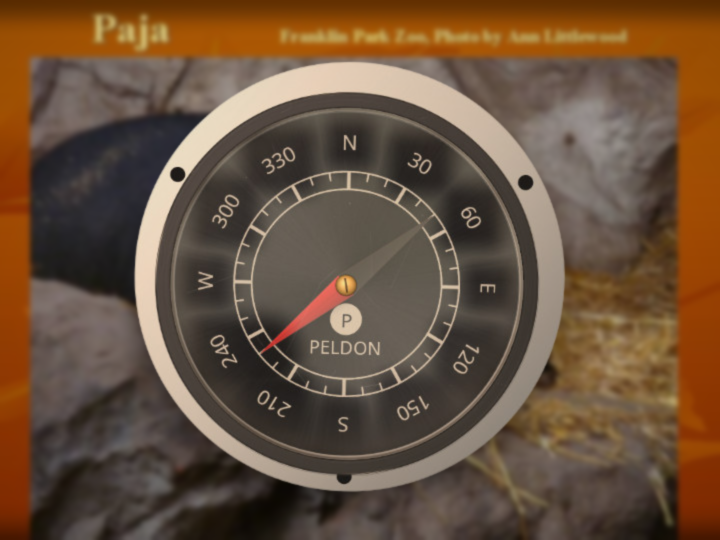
230 °
